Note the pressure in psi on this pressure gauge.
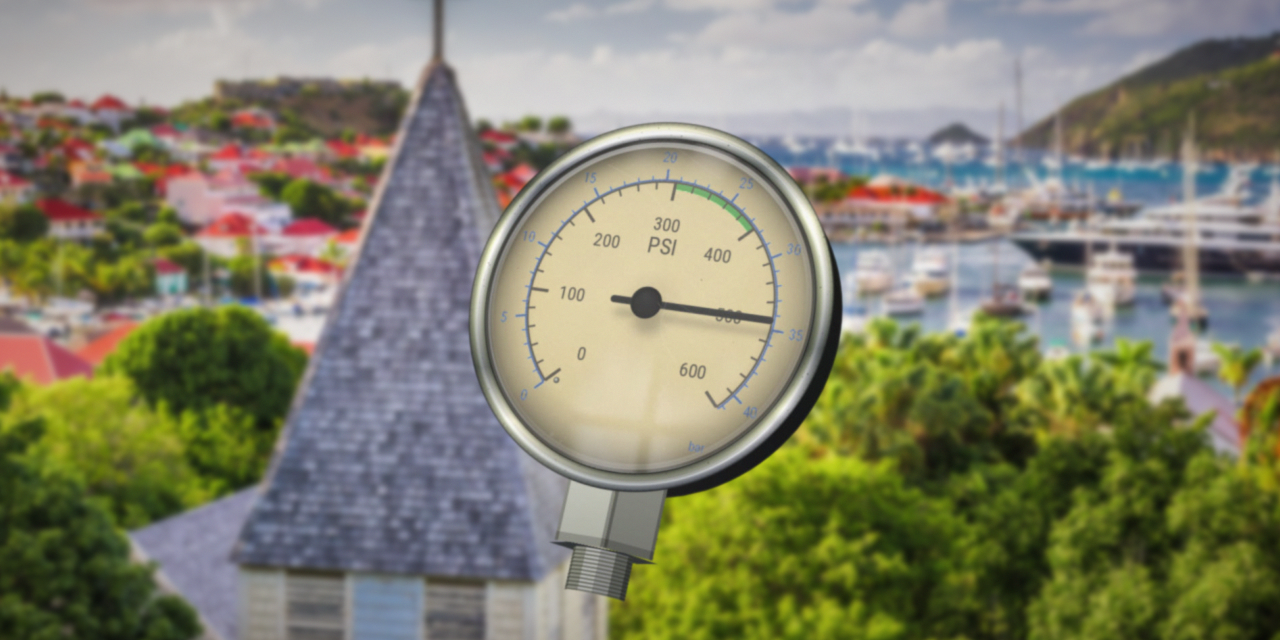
500 psi
